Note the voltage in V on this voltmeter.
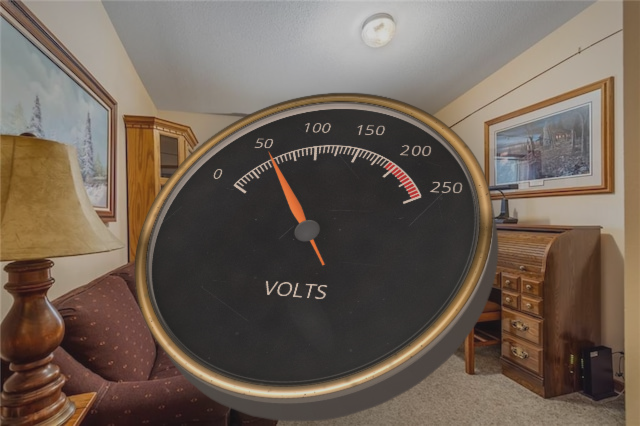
50 V
